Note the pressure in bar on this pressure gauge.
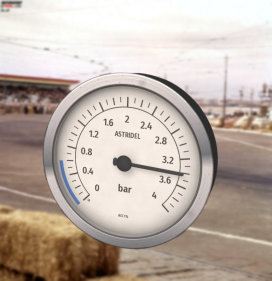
3.4 bar
